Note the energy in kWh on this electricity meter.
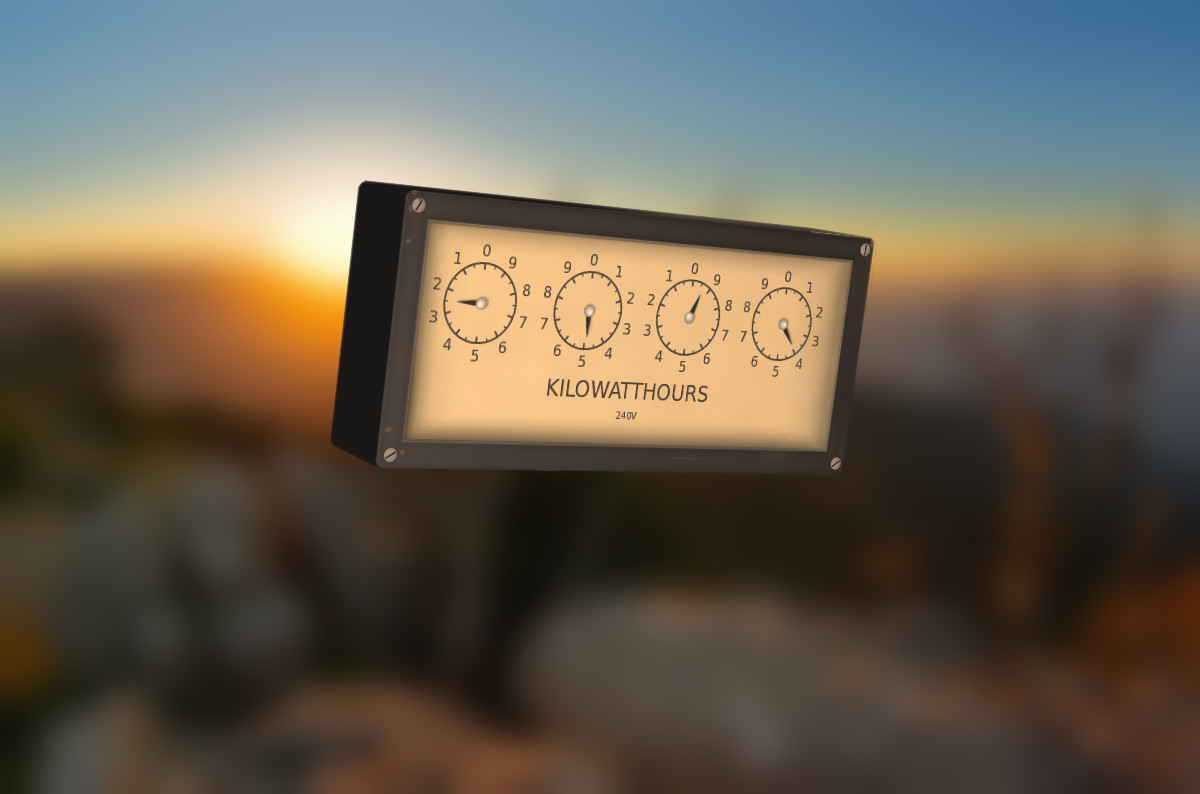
2494 kWh
